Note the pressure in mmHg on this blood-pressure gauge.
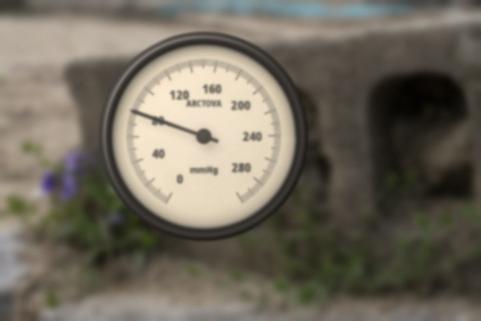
80 mmHg
